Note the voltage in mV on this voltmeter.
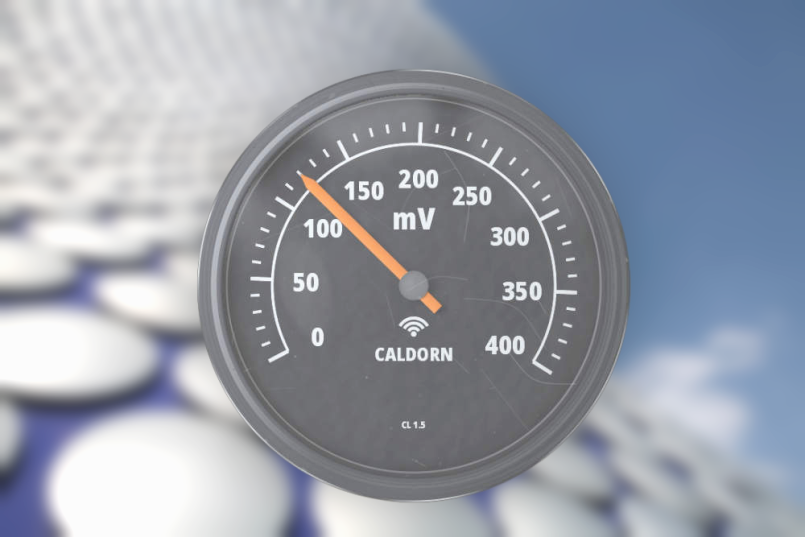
120 mV
